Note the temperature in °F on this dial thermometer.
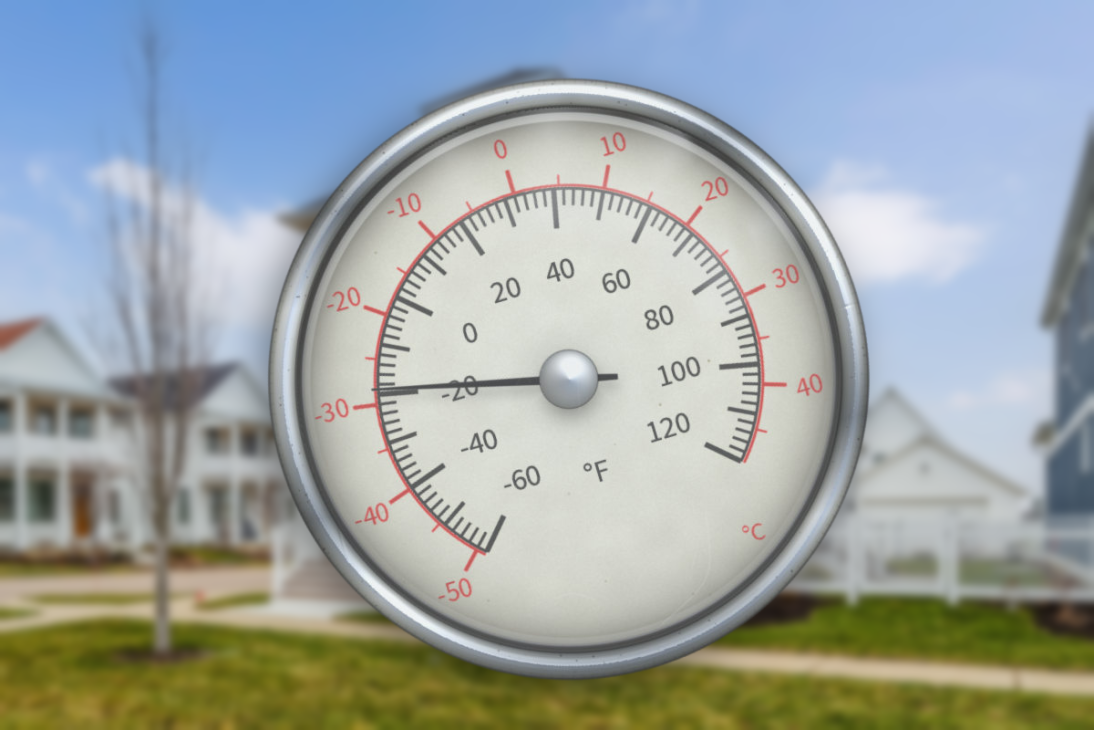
-19 °F
